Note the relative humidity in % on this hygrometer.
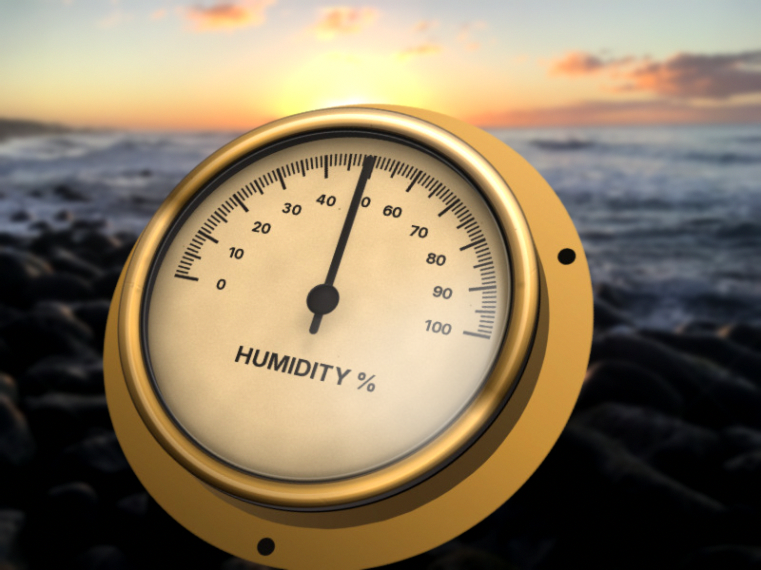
50 %
